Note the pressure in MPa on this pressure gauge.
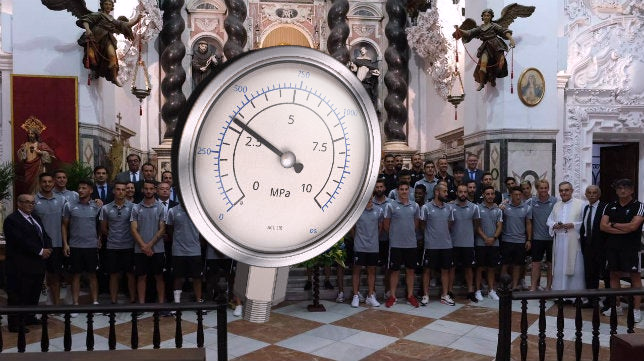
2.75 MPa
